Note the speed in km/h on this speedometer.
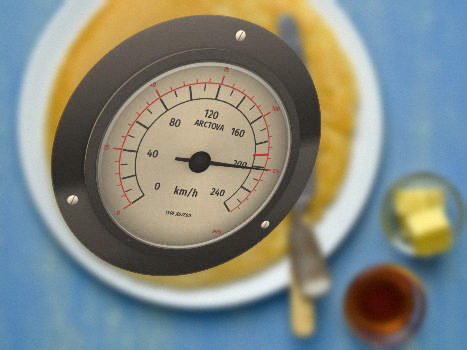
200 km/h
